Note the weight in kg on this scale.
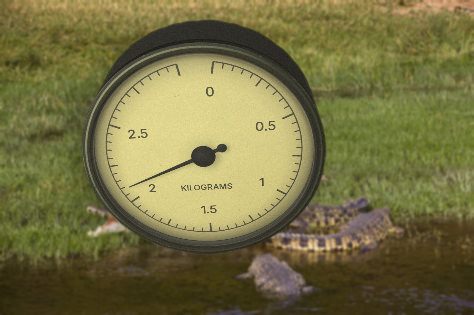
2.1 kg
